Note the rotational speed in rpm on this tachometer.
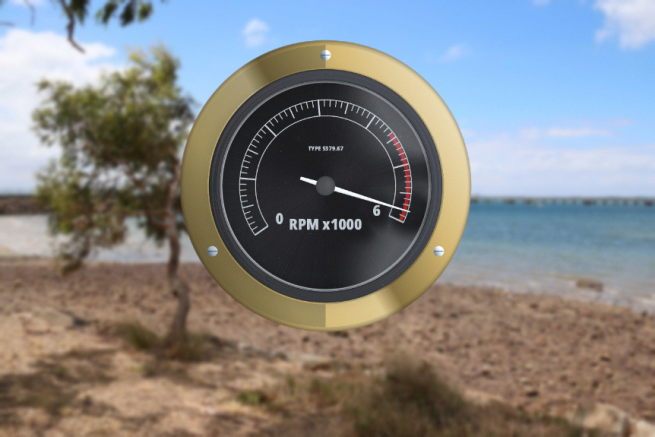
5800 rpm
